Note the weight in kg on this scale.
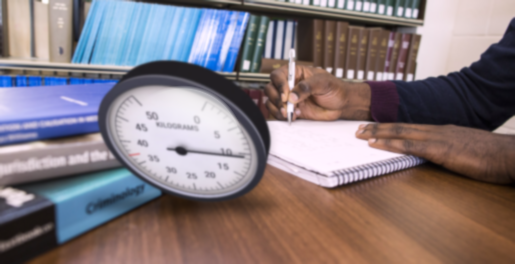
10 kg
